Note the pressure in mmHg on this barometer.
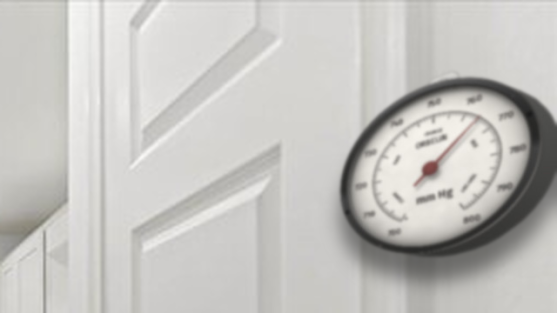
765 mmHg
